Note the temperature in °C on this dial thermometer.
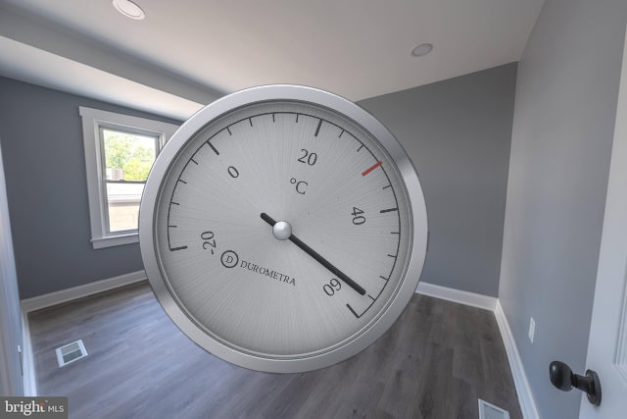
56 °C
